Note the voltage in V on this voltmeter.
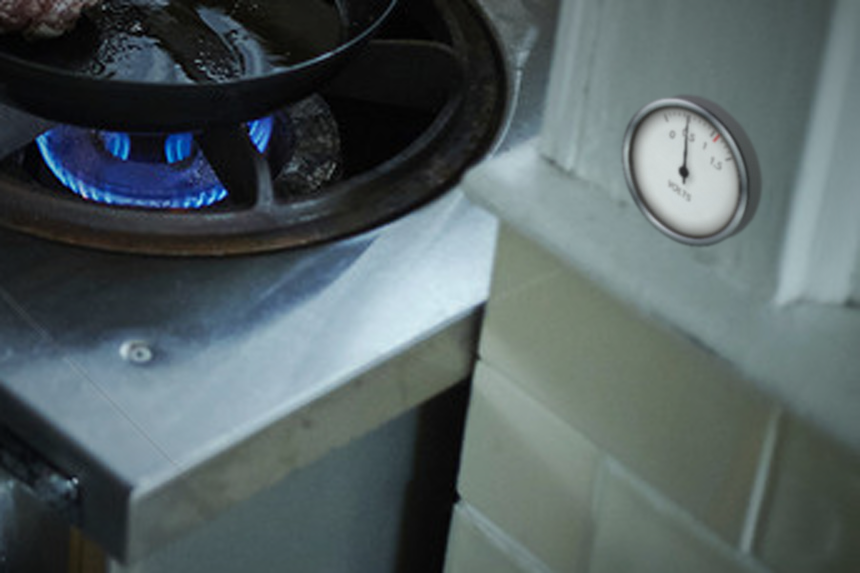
0.5 V
